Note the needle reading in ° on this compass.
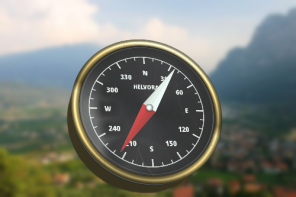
215 °
